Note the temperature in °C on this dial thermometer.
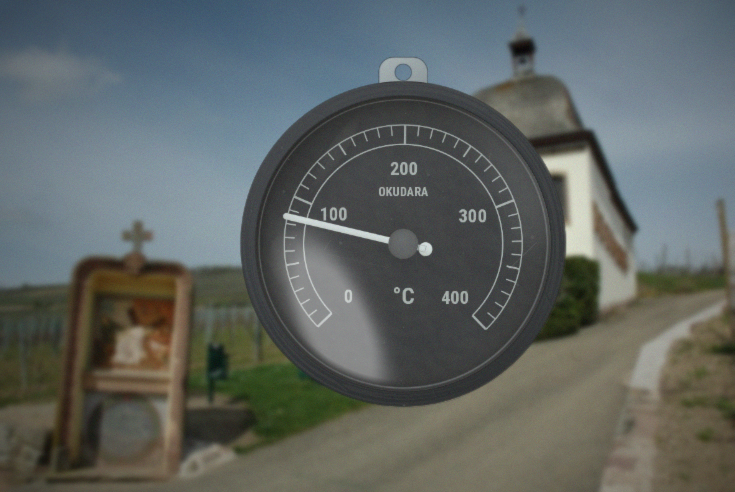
85 °C
